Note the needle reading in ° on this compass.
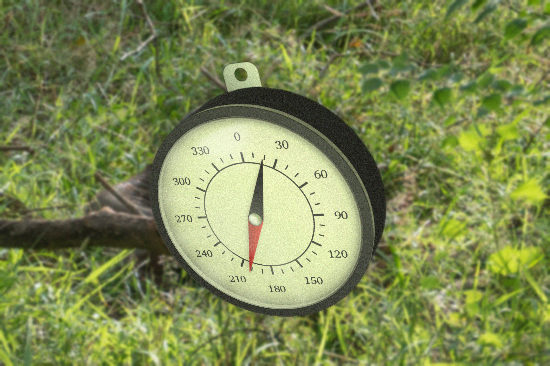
200 °
